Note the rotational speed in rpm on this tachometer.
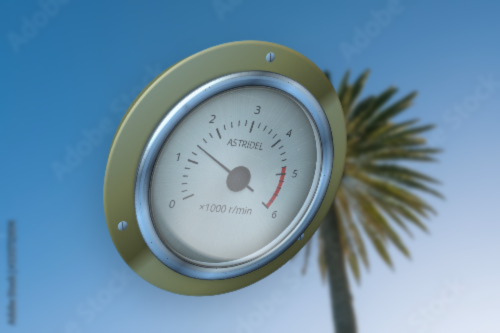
1400 rpm
